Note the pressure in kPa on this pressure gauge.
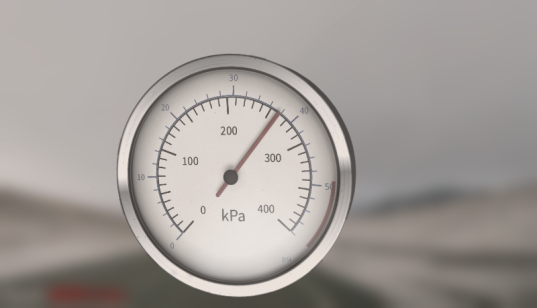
260 kPa
